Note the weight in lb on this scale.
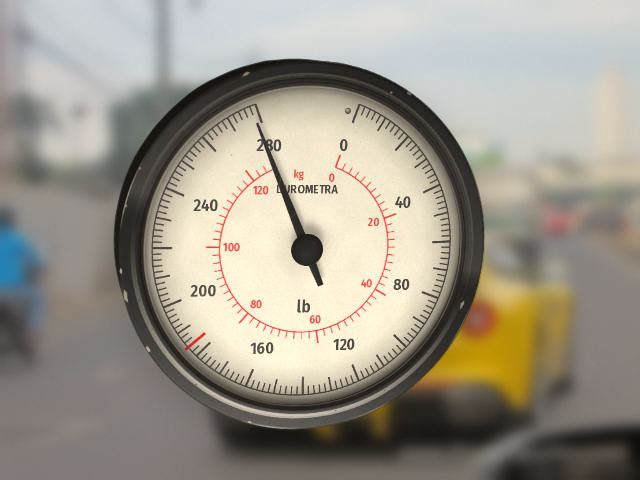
278 lb
